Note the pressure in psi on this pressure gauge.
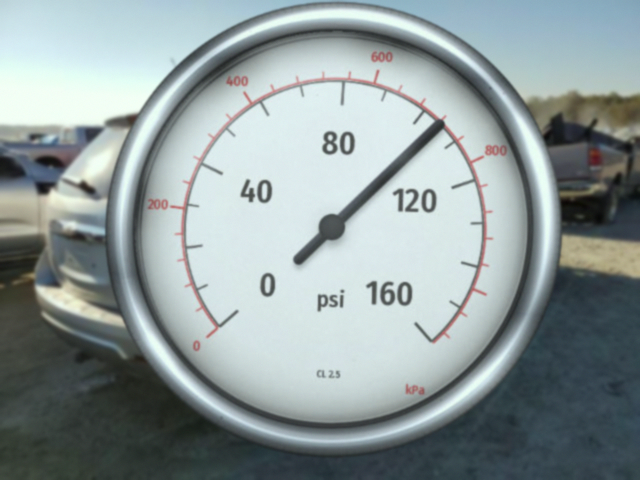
105 psi
